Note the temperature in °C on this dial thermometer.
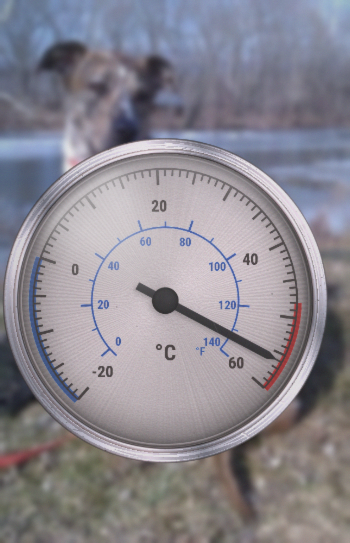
56 °C
